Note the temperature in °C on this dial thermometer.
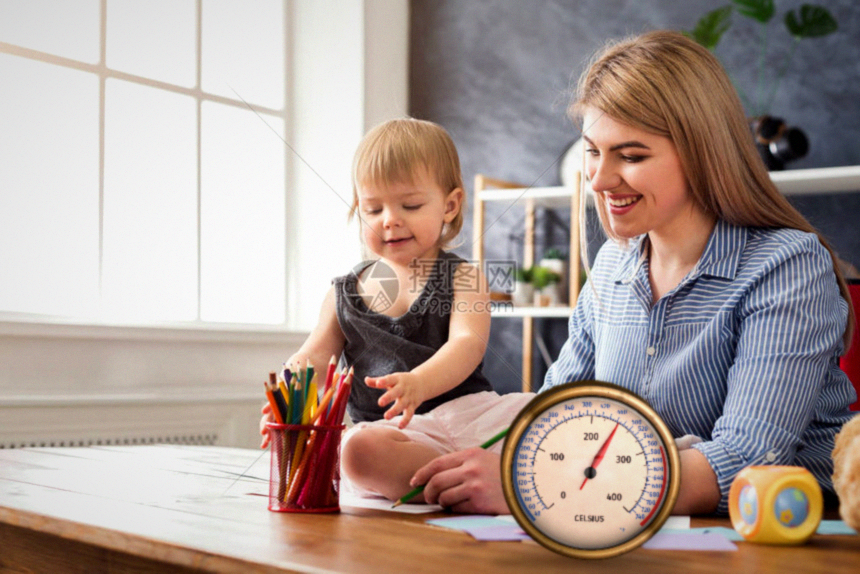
240 °C
